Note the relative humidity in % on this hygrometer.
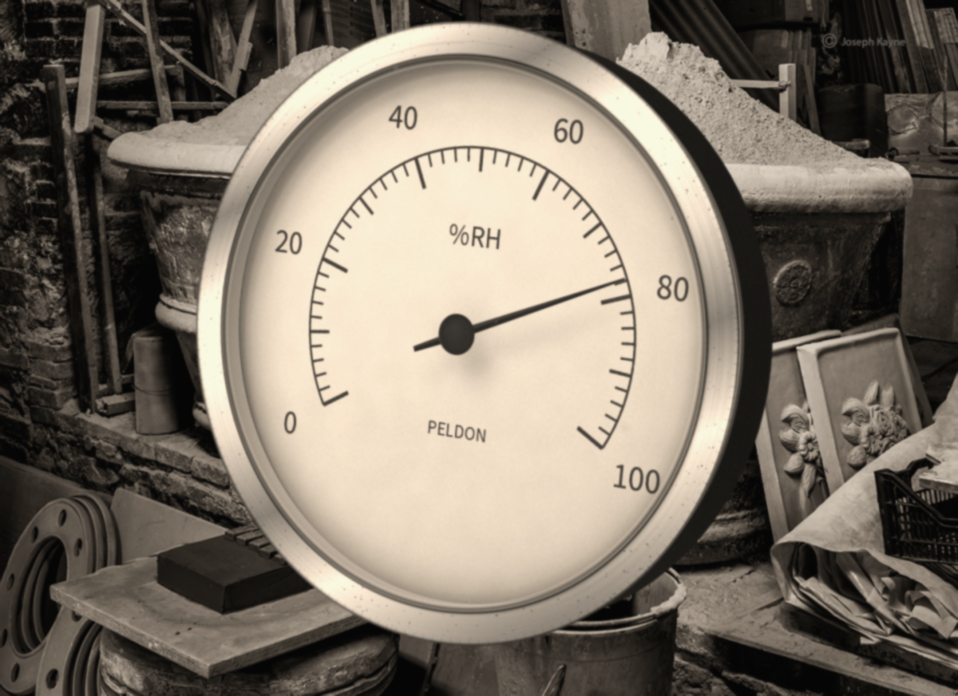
78 %
